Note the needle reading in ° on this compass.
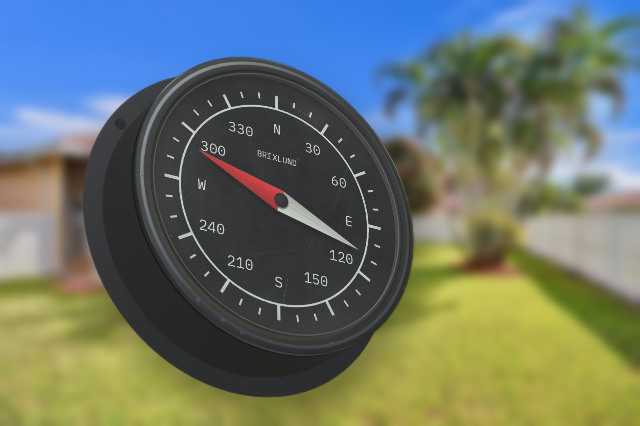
290 °
